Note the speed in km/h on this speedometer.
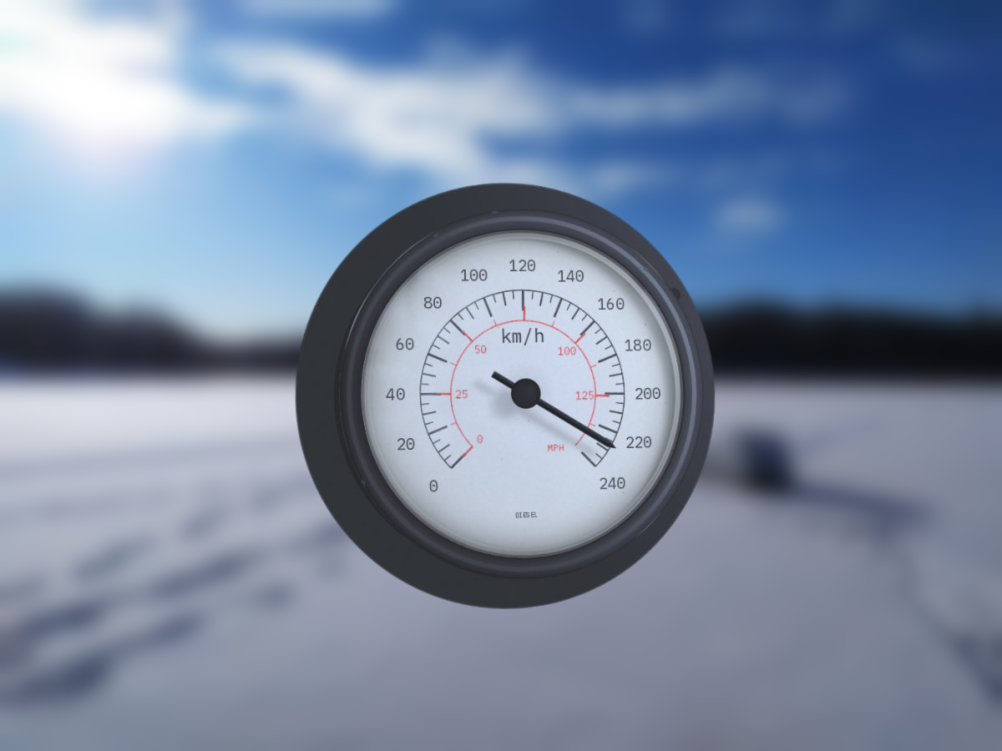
227.5 km/h
